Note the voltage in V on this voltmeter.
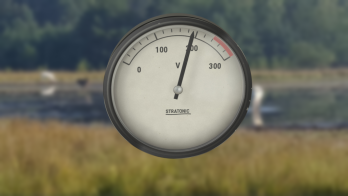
190 V
